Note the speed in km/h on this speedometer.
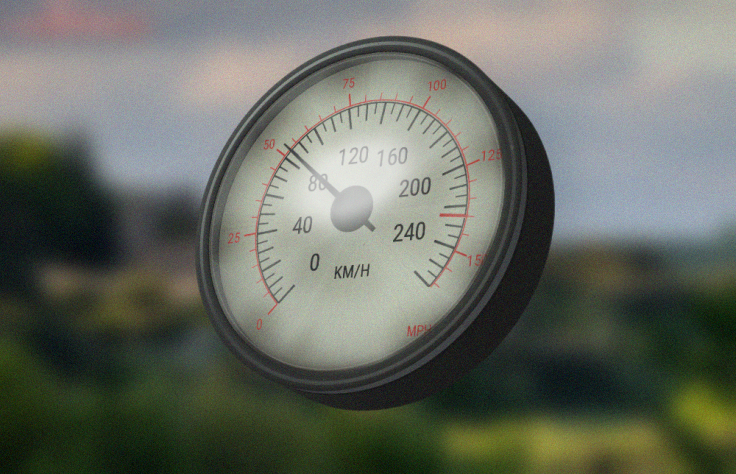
85 km/h
